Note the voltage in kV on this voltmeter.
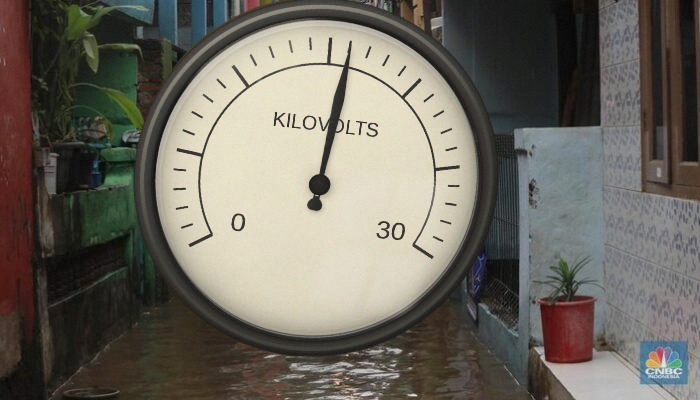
16 kV
